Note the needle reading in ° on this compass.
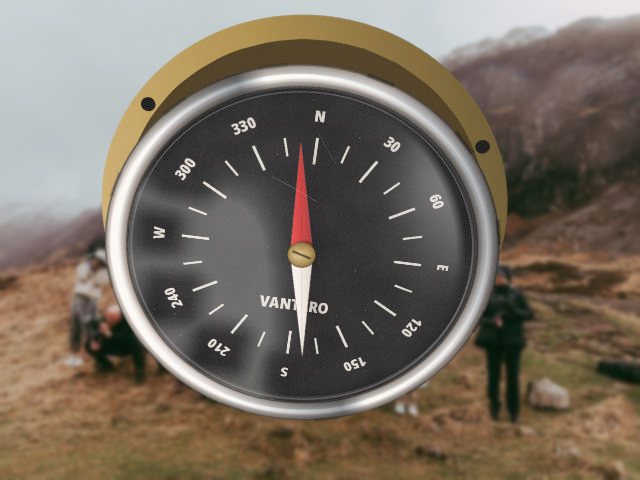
352.5 °
